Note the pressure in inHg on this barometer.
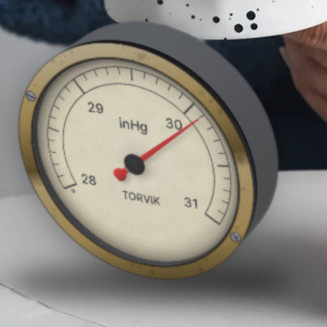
30.1 inHg
